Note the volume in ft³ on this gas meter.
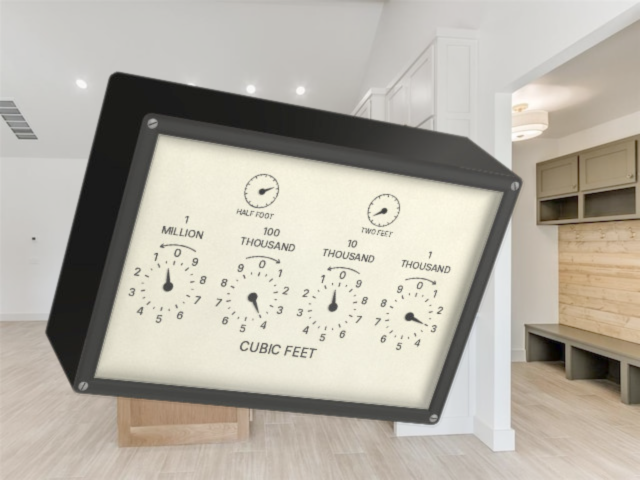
40300 ft³
